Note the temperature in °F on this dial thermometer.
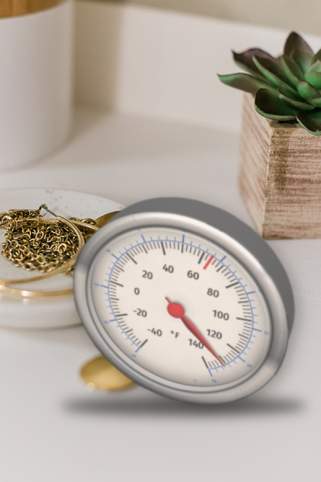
130 °F
